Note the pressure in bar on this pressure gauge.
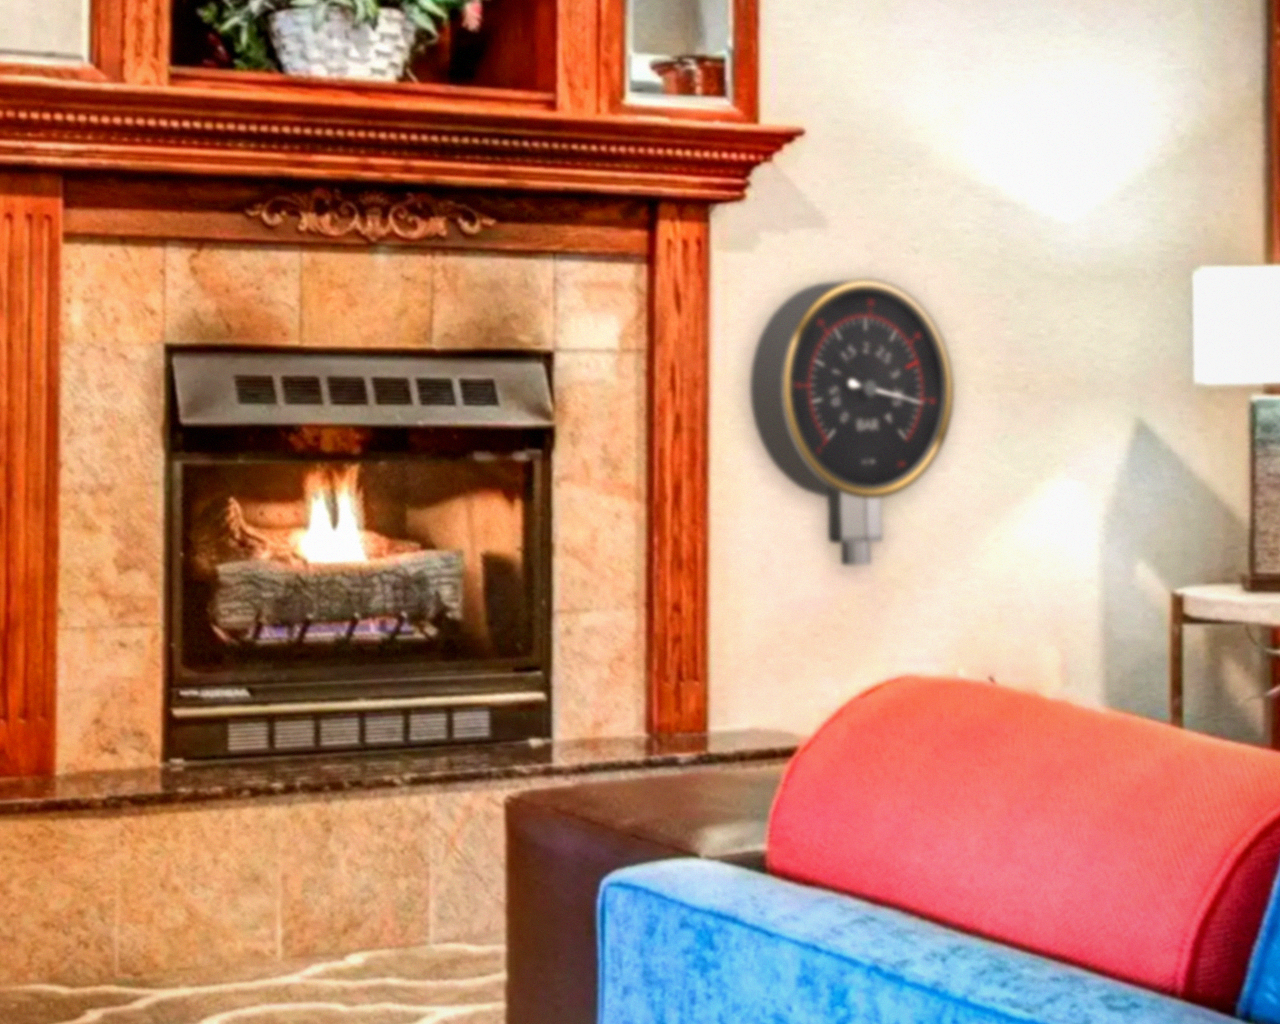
3.5 bar
